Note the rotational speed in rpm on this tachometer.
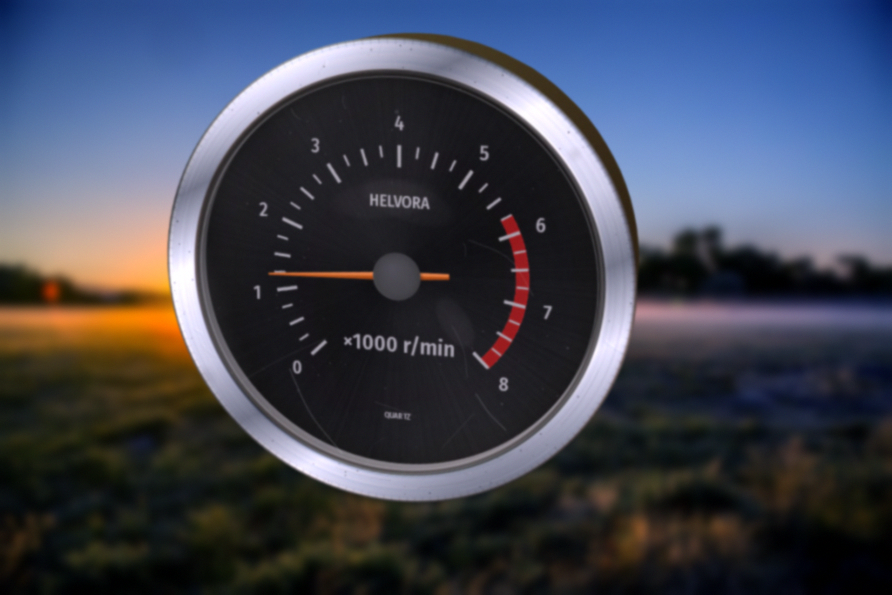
1250 rpm
